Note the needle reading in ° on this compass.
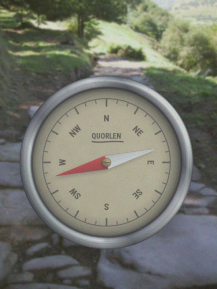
255 °
